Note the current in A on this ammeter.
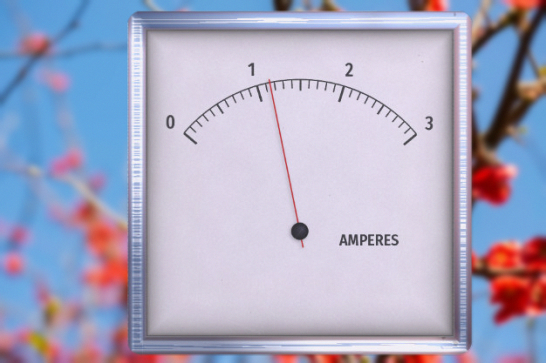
1.15 A
